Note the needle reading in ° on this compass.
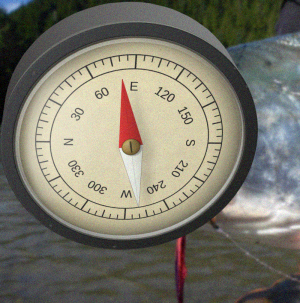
80 °
